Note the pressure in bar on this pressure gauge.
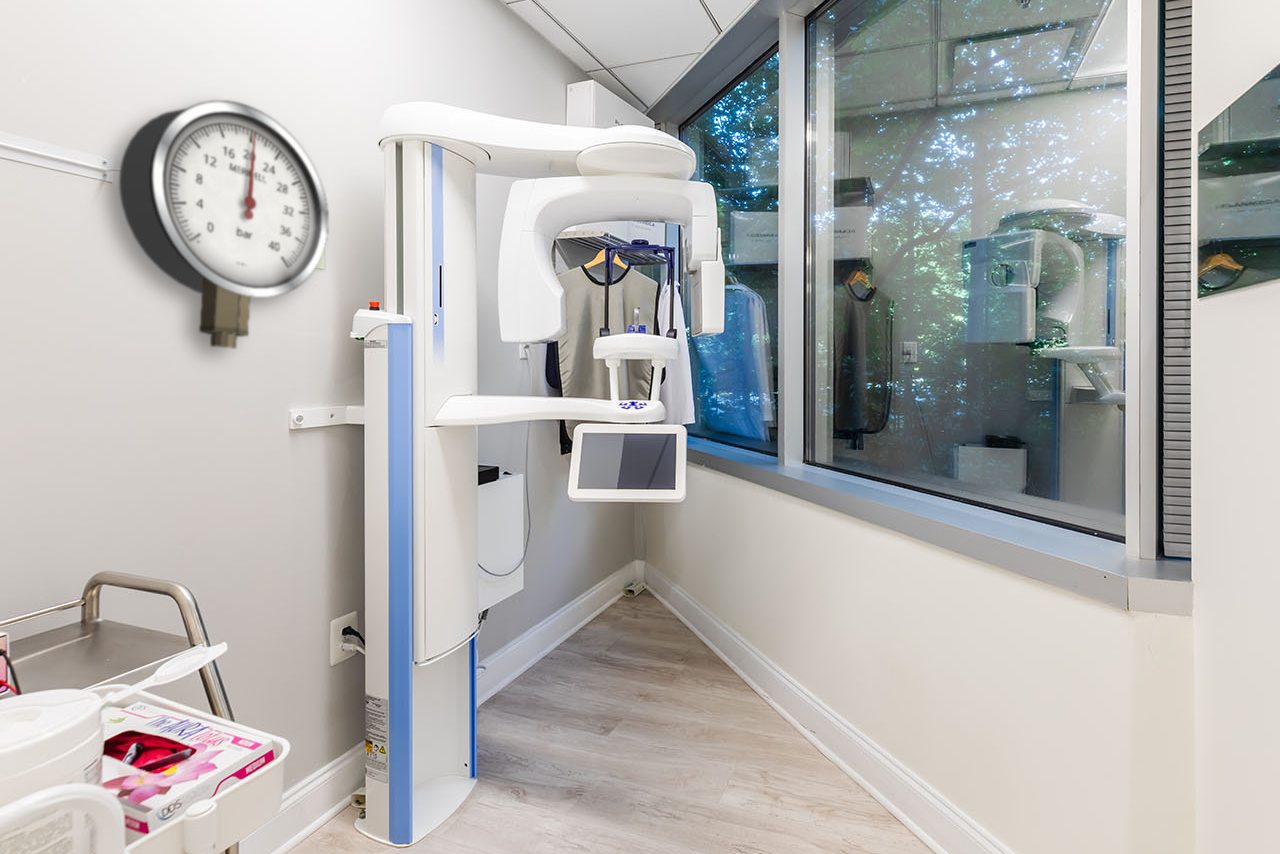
20 bar
